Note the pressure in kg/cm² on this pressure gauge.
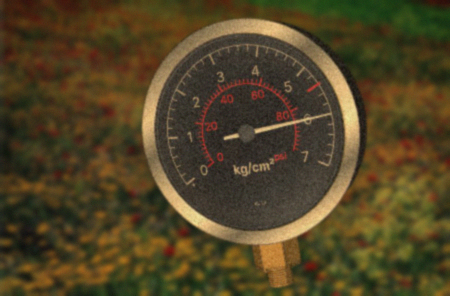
6 kg/cm²
